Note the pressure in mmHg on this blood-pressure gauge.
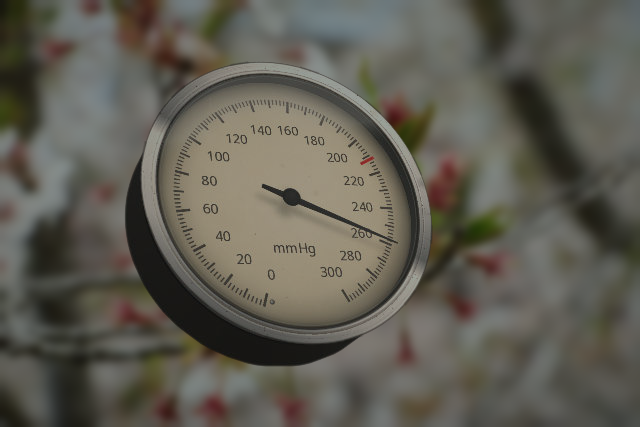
260 mmHg
